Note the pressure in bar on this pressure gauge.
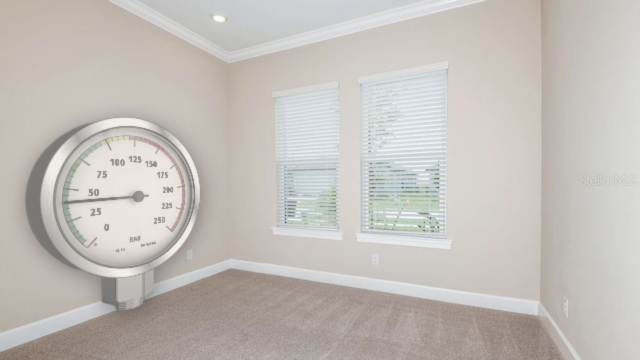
40 bar
